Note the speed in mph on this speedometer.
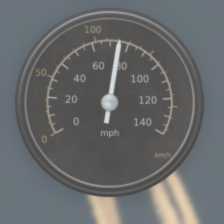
75 mph
